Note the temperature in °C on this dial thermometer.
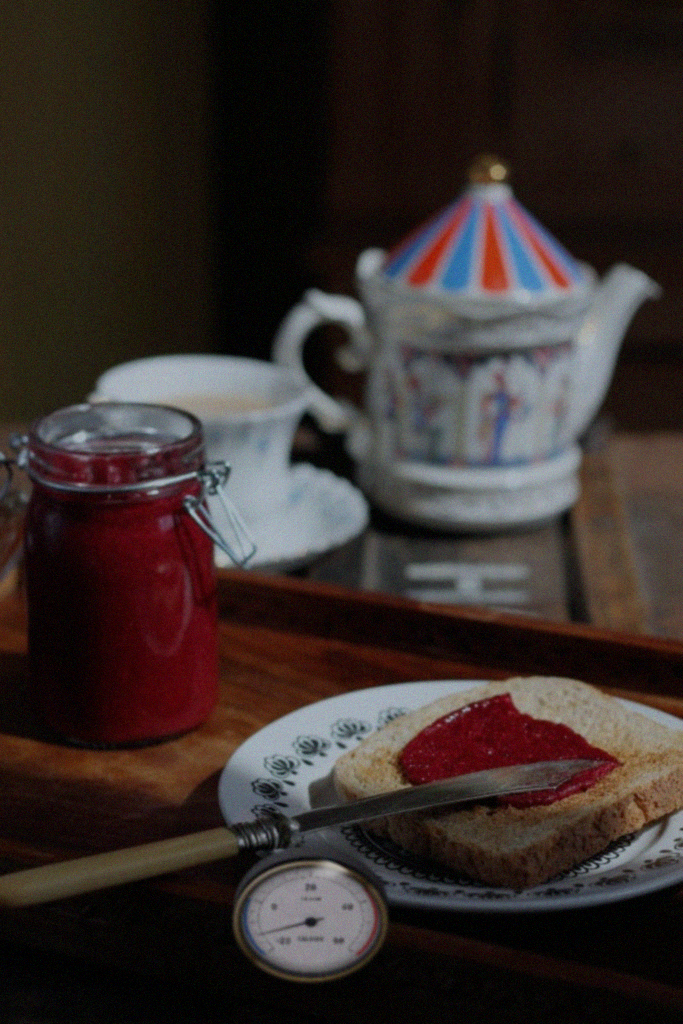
-12 °C
